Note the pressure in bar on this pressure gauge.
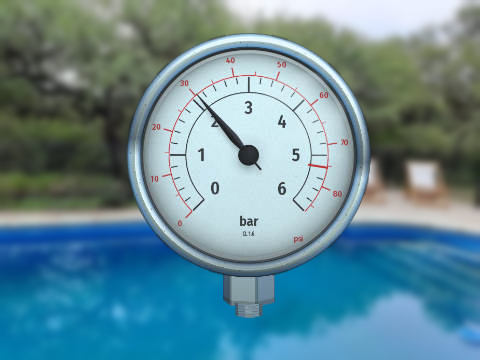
2.1 bar
